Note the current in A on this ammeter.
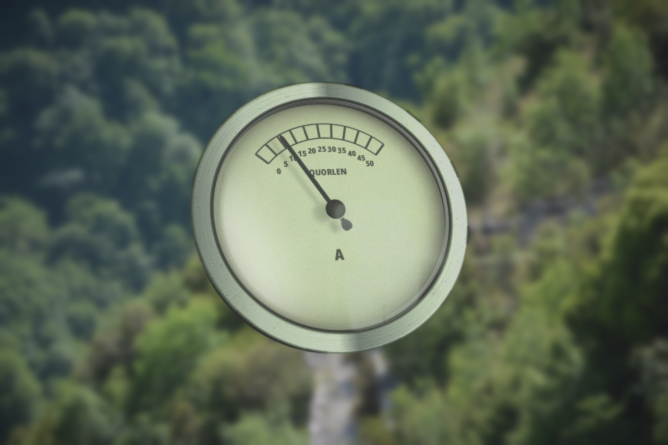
10 A
